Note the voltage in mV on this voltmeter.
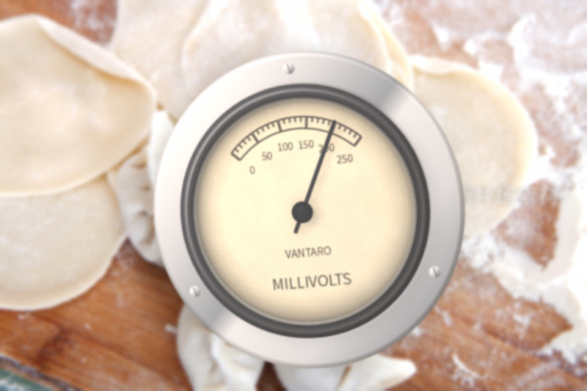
200 mV
